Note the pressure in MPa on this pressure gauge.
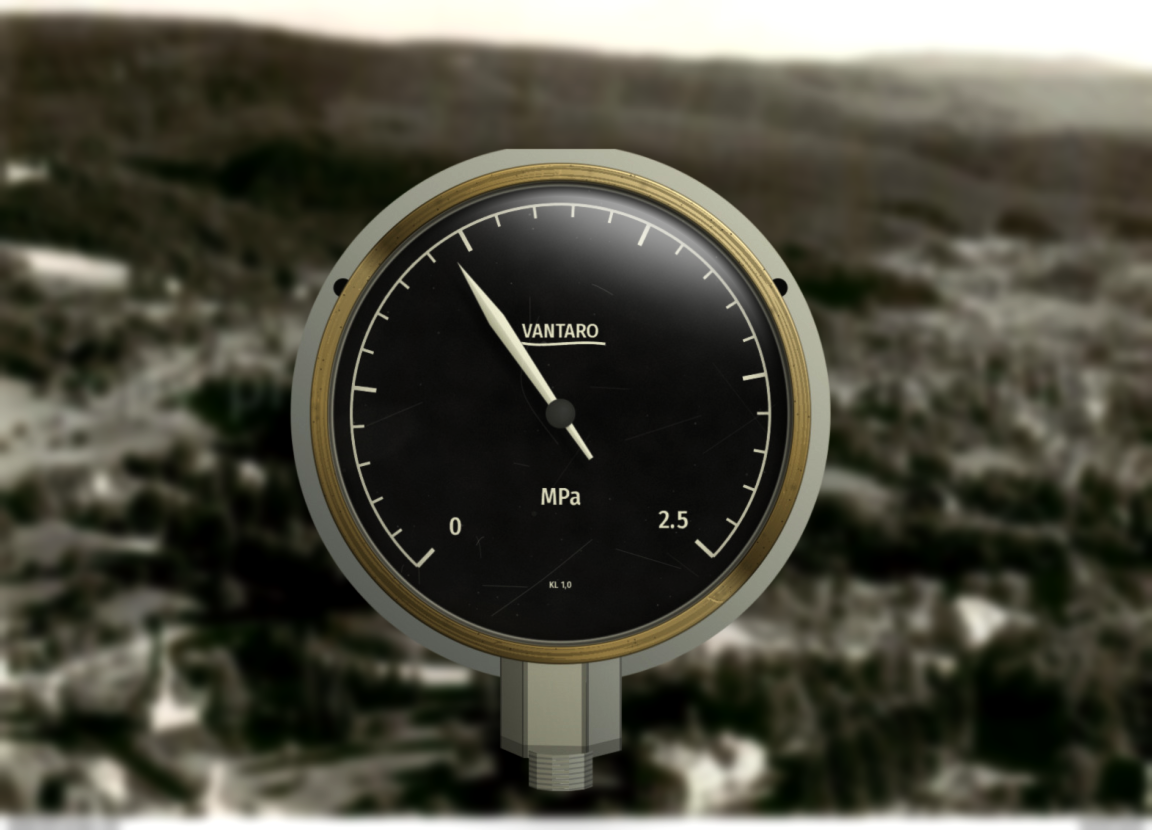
0.95 MPa
